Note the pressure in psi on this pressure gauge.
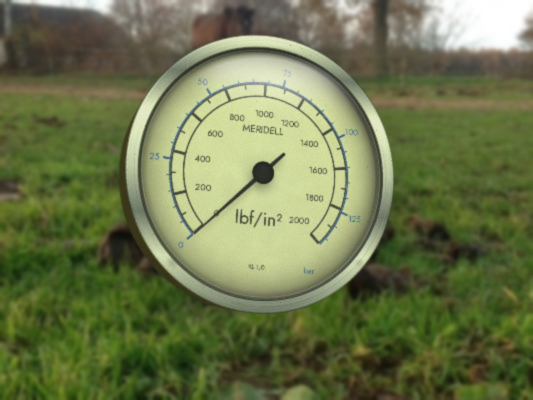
0 psi
